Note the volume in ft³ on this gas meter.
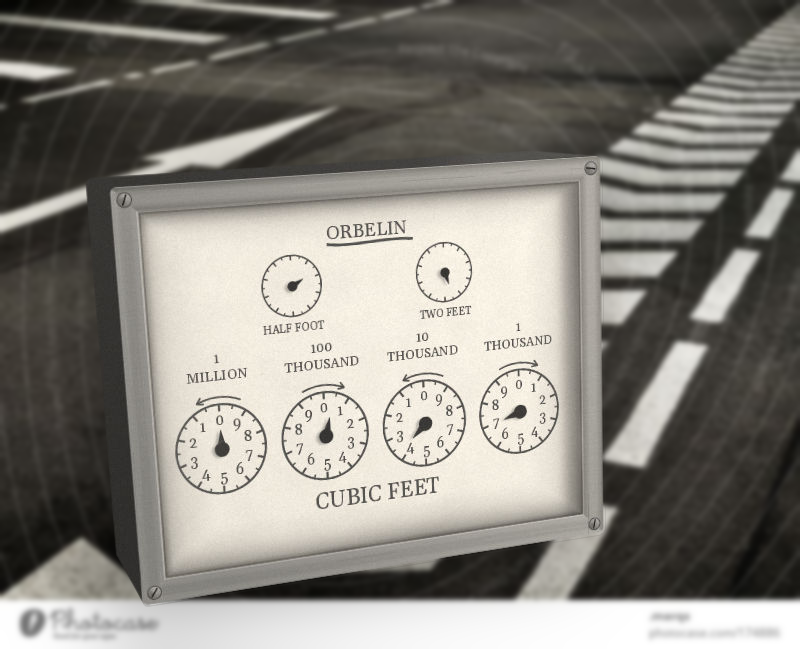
3700 ft³
